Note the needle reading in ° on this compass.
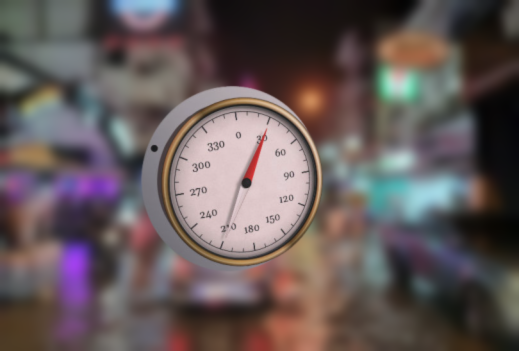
30 °
